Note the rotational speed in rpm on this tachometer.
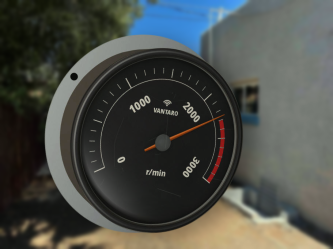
2250 rpm
